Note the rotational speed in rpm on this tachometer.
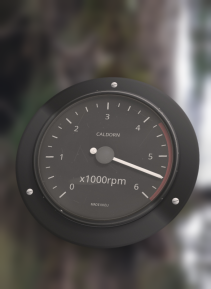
5500 rpm
